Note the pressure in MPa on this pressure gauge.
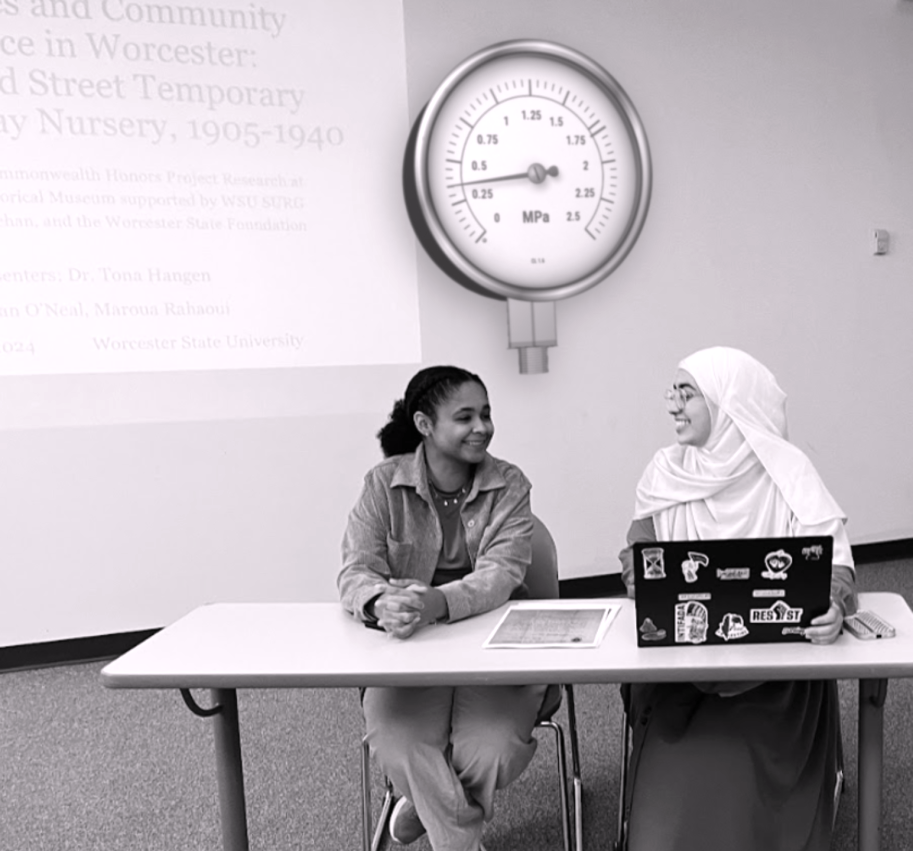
0.35 MPa
